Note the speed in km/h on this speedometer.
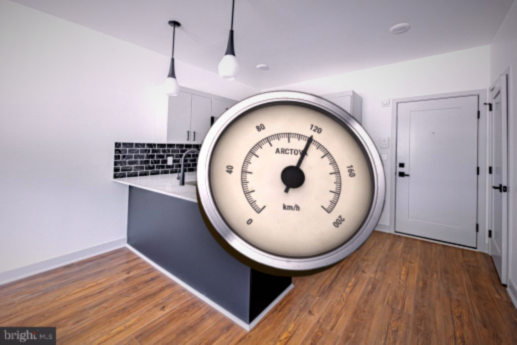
120 km/h
